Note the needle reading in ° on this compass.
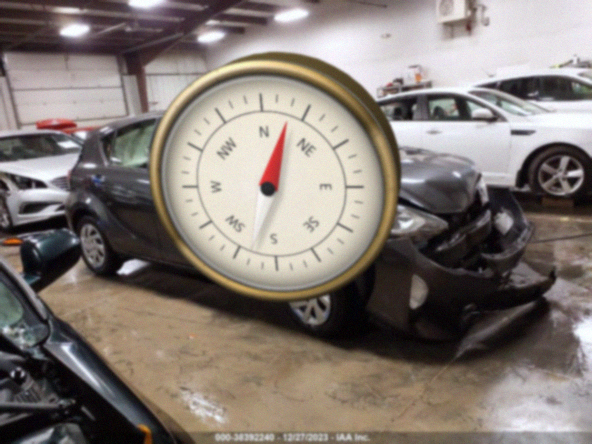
20 °
